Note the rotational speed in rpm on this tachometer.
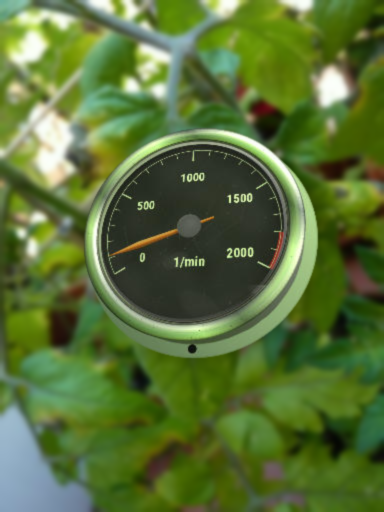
100 rpm
